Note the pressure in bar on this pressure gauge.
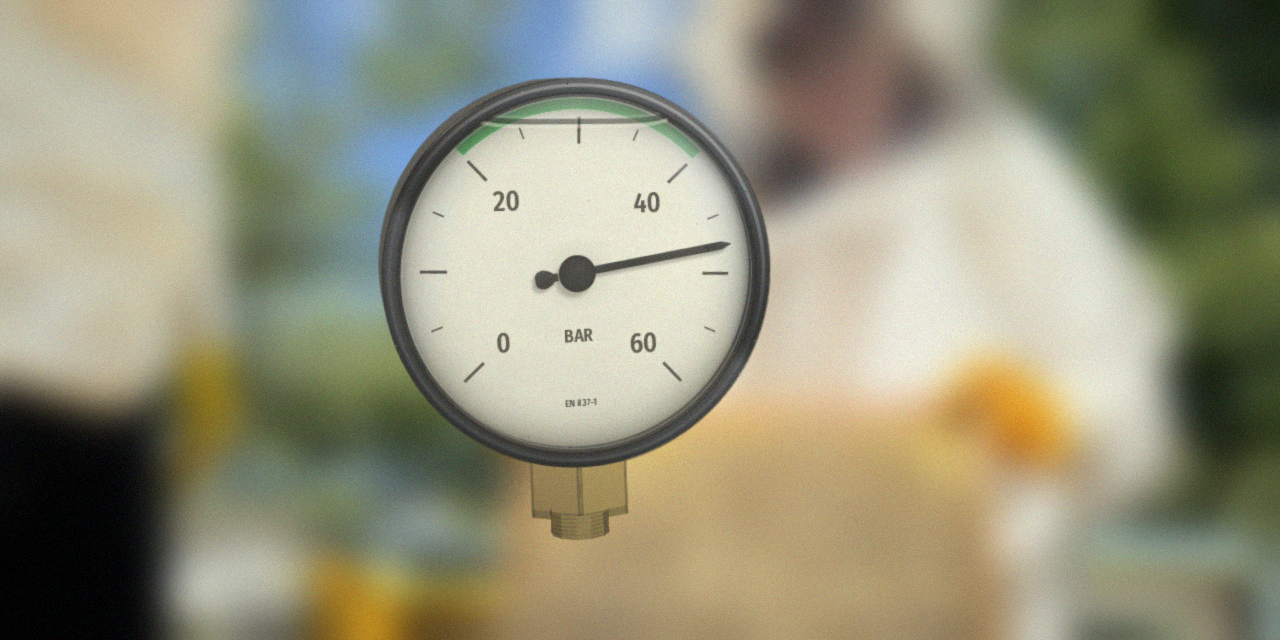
47.5 bar
